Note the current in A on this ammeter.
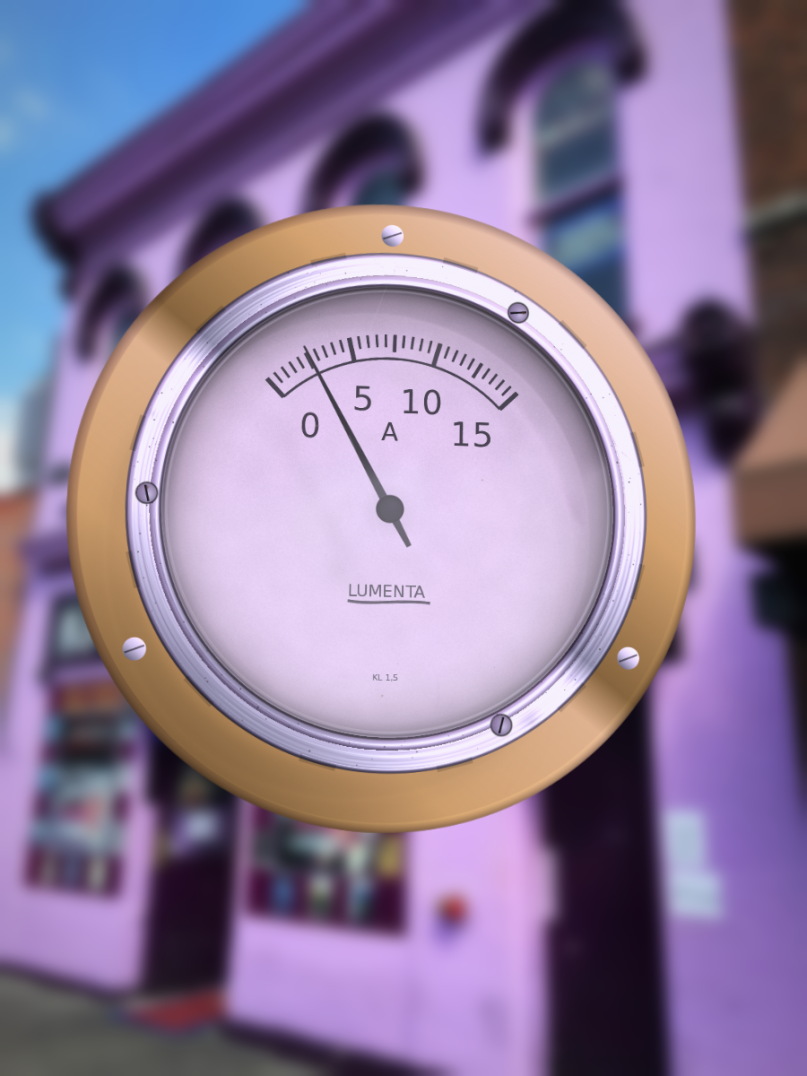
2.5 A
